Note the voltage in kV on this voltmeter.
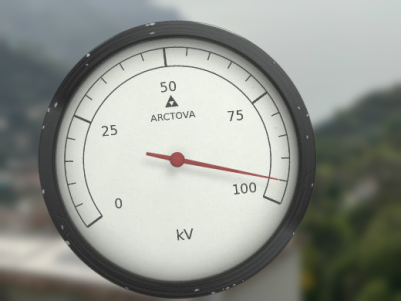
95 kV
